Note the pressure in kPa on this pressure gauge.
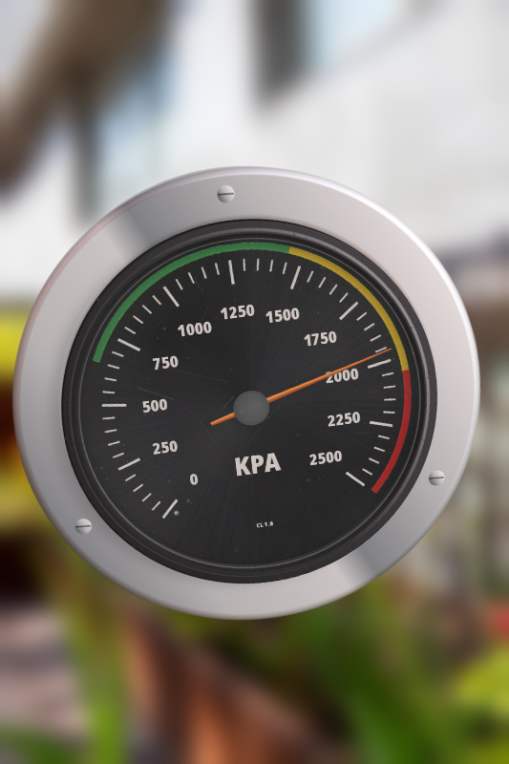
1950 kPa
